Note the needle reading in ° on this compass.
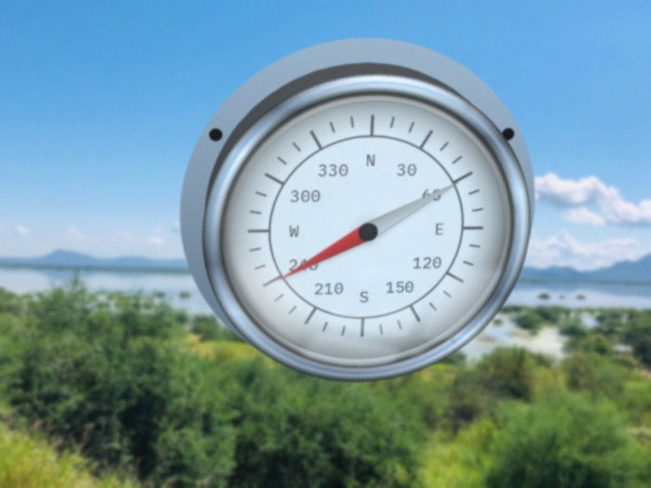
240 °
